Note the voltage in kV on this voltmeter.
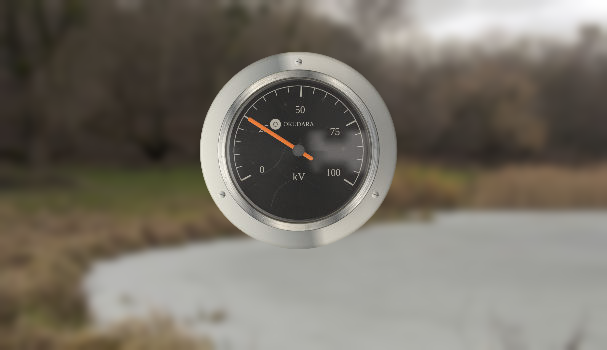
25 kV
